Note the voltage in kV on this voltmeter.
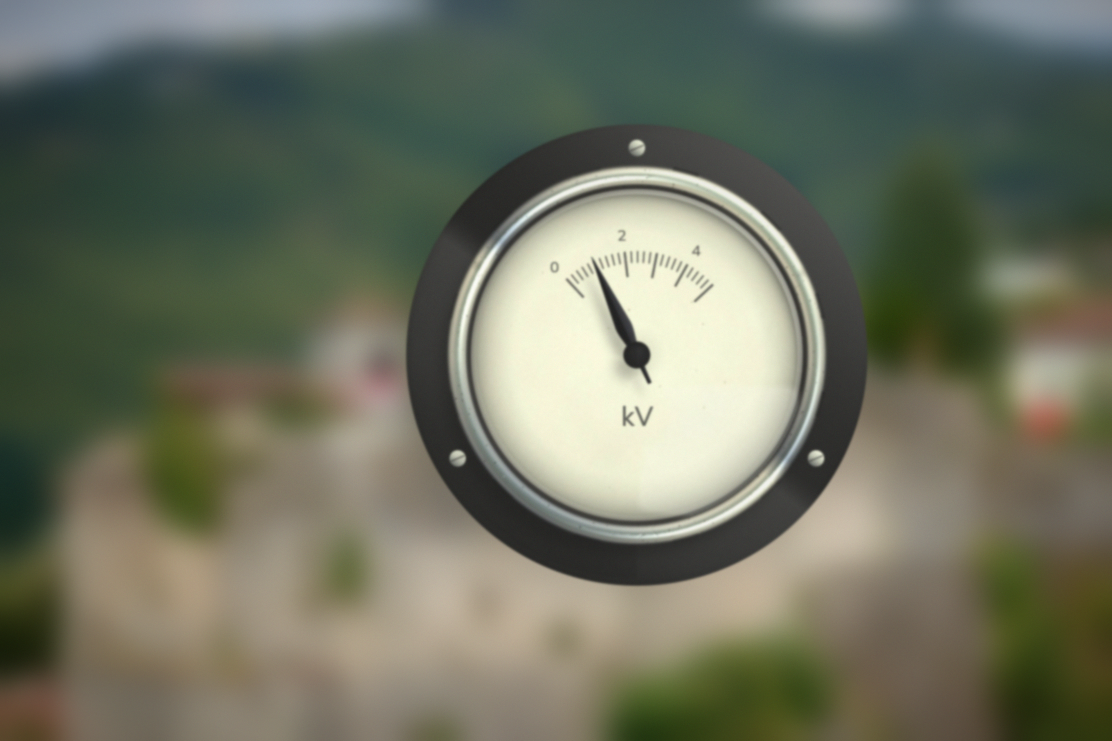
1 kV
